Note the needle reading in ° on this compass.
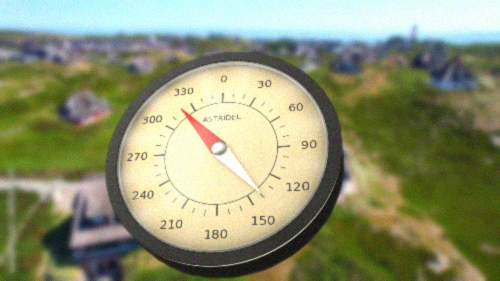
320 °
